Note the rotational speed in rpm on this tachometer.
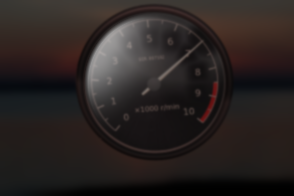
7000 rpm
